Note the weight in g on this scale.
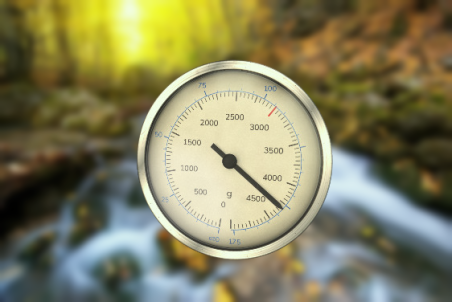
4300 g
